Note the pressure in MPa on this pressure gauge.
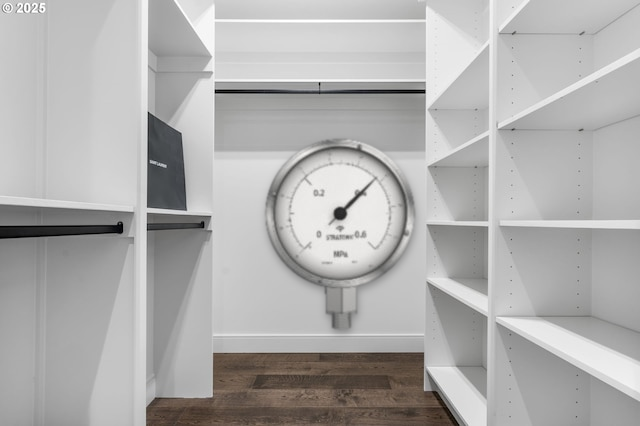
0.4 MPa
